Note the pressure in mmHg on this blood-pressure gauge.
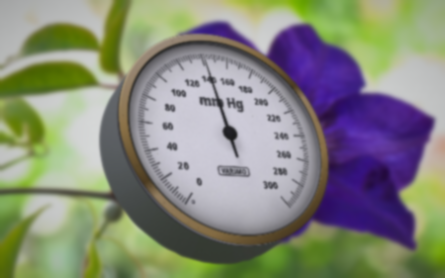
140 mmHg
